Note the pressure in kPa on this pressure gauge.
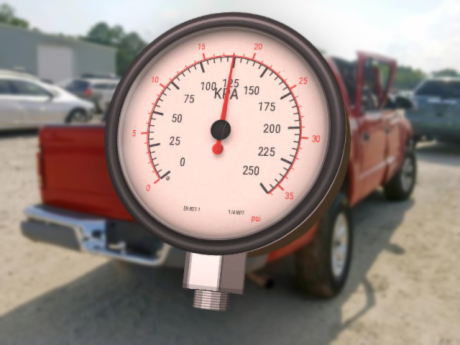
125 kPa
